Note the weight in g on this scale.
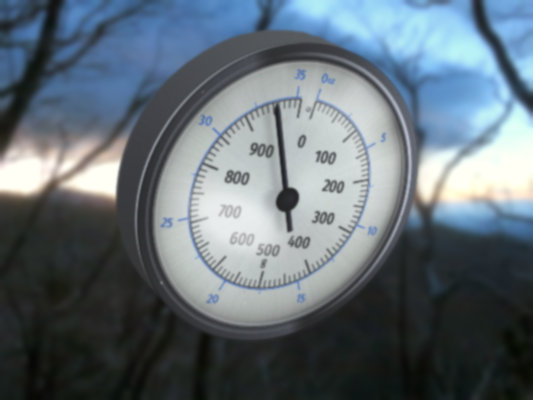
950 g
